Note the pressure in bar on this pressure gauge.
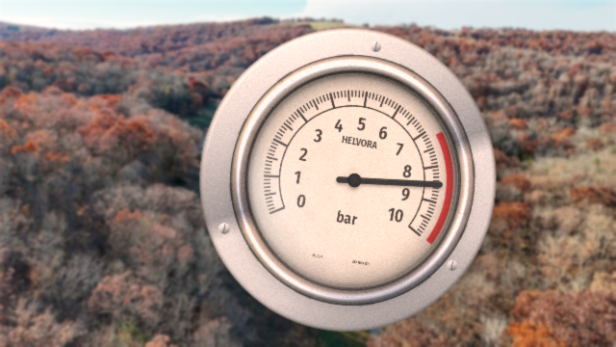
8.5 bar
